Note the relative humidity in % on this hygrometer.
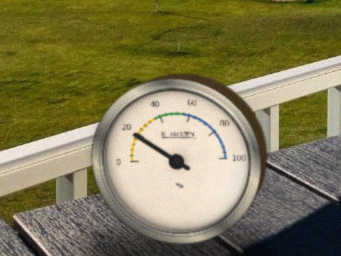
20 %
